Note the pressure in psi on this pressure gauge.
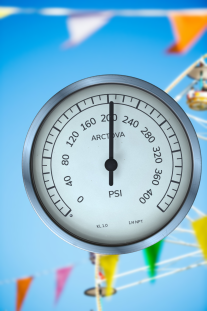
205 psi
